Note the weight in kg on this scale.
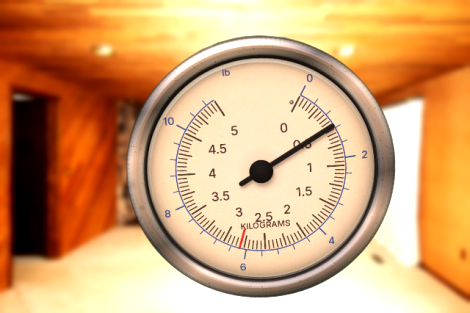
0.5 kg
